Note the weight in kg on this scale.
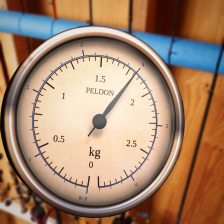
1.8 kg
